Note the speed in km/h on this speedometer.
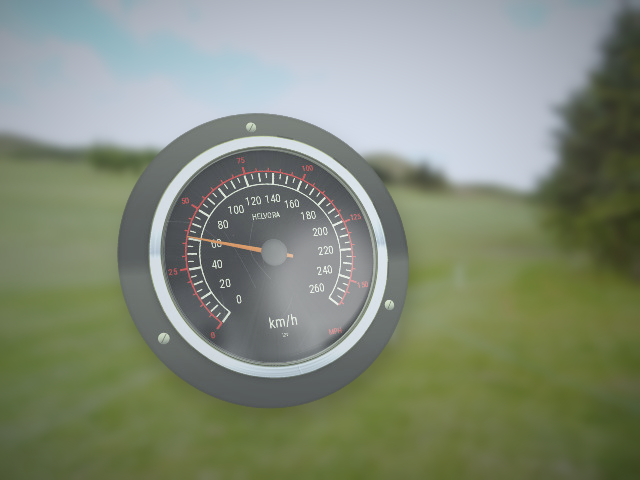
60 km/h
